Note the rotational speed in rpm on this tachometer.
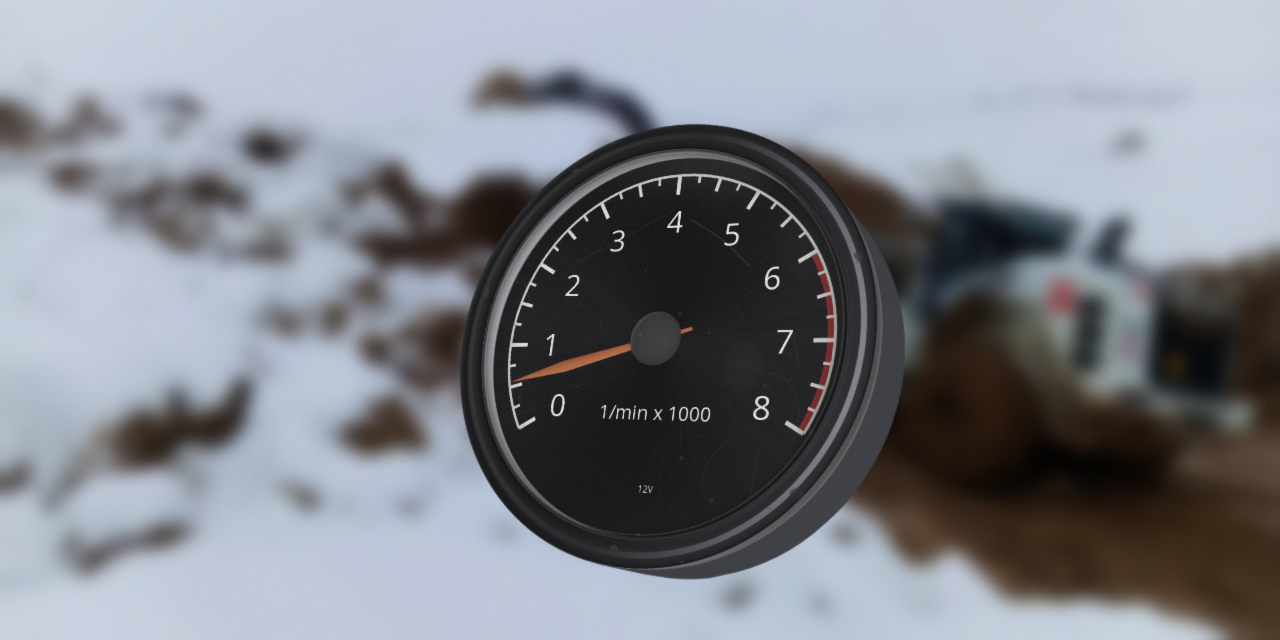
500 rpm
